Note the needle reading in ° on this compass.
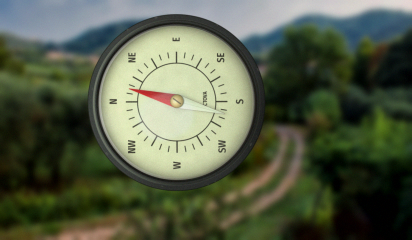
15 °
